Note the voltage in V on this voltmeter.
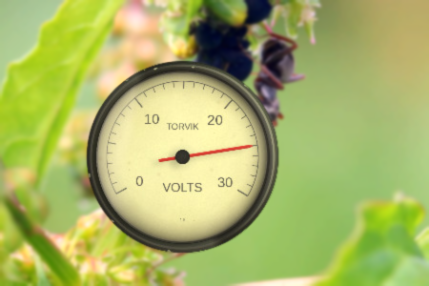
25 V
